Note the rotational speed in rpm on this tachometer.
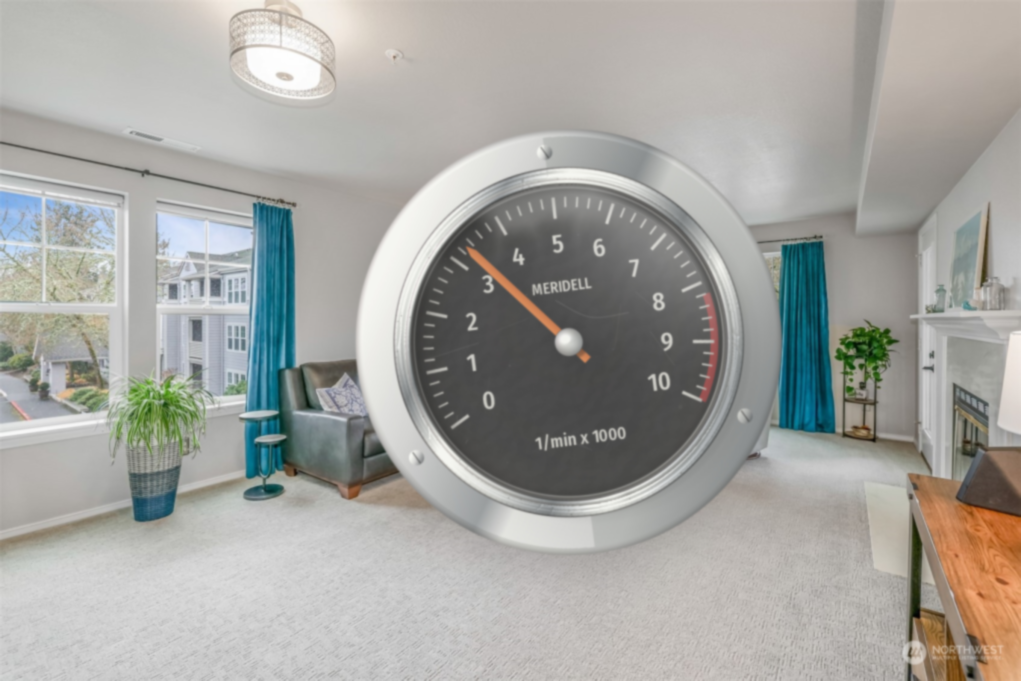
3300 rpm
